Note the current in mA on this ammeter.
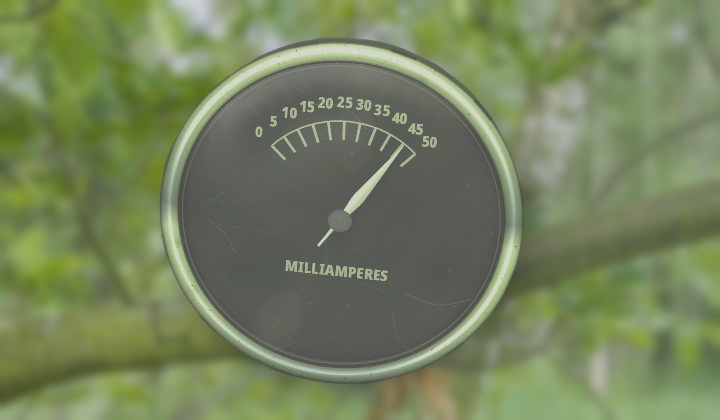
45 mA
